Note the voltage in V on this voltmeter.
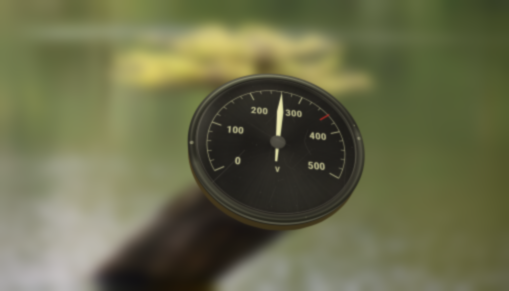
260 V
